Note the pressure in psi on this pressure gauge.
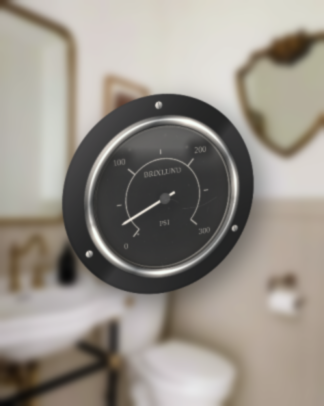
25 psi
